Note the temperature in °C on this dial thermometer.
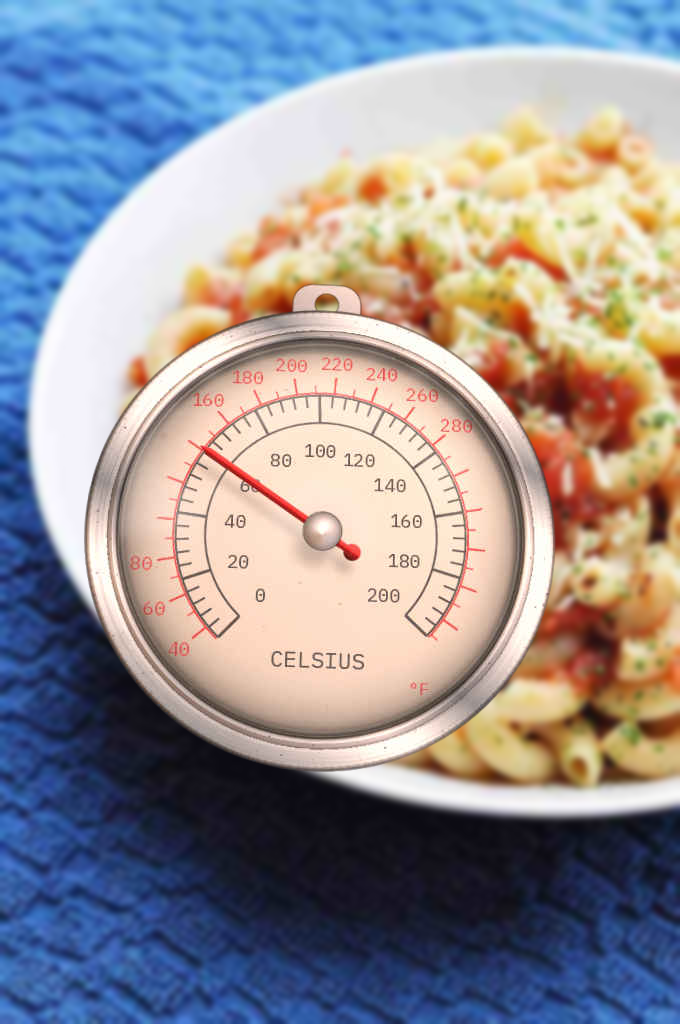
60 °C
